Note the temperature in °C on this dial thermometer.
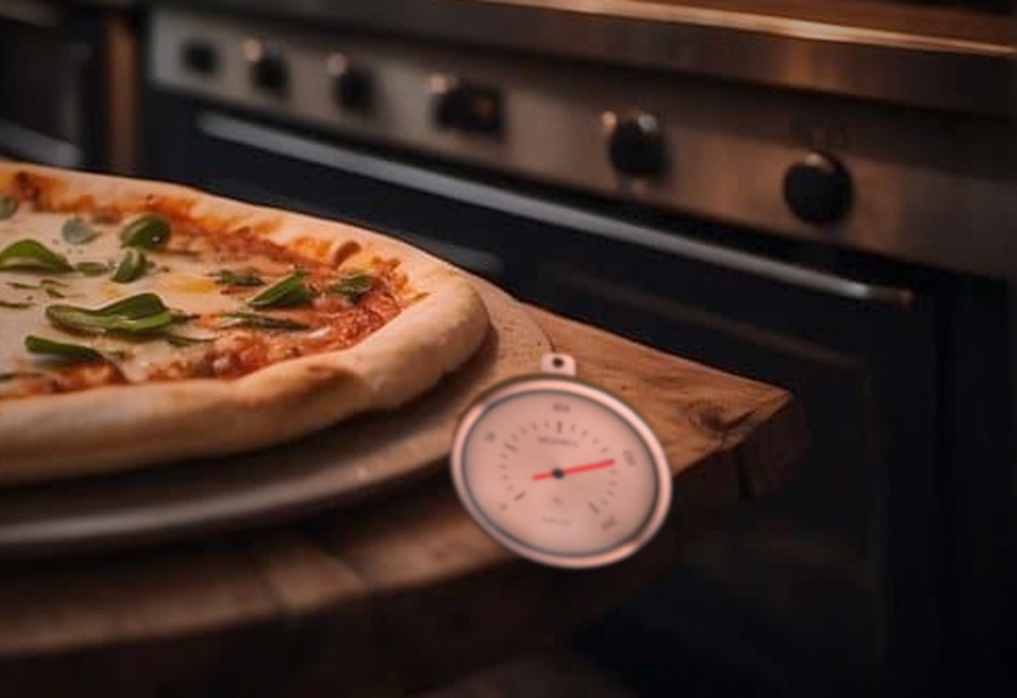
150 °C
